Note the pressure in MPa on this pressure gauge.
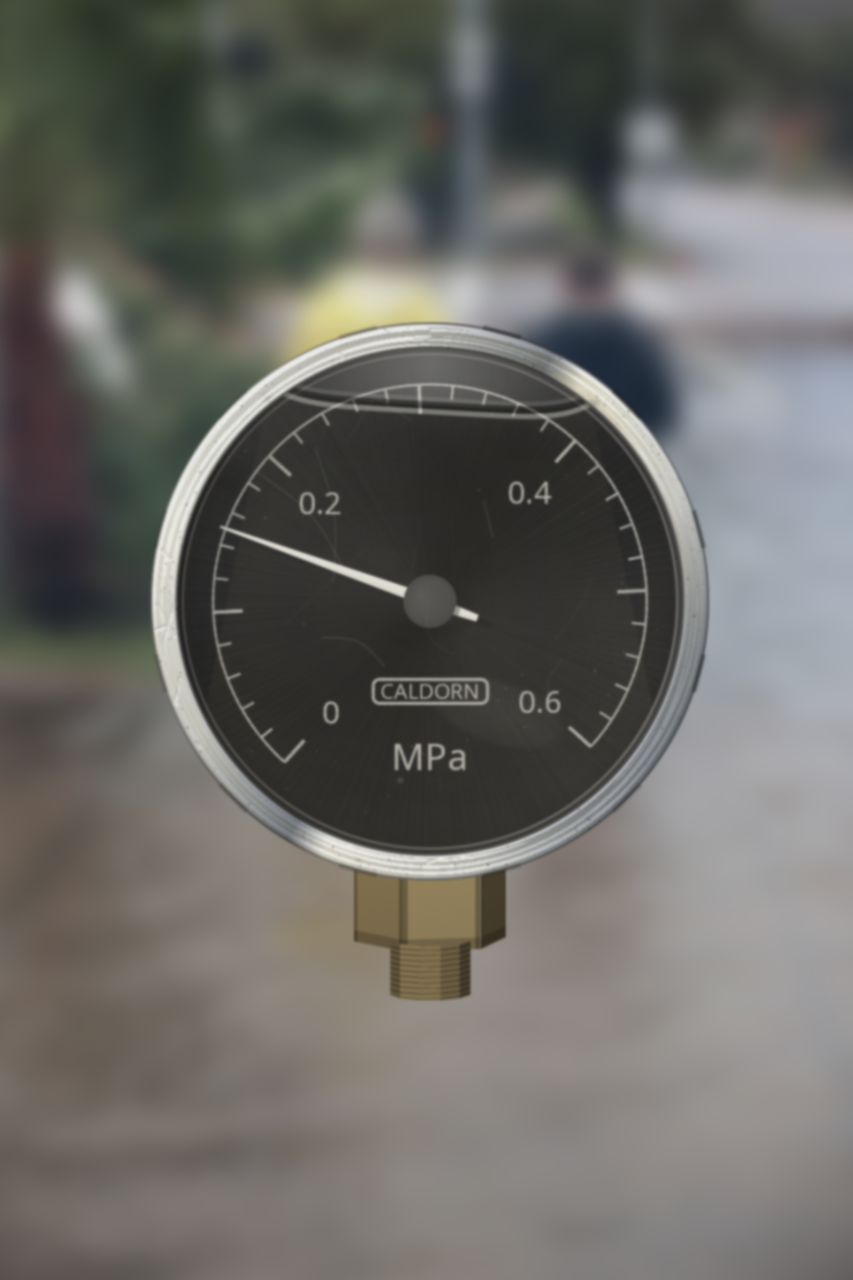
0.15 MPa
